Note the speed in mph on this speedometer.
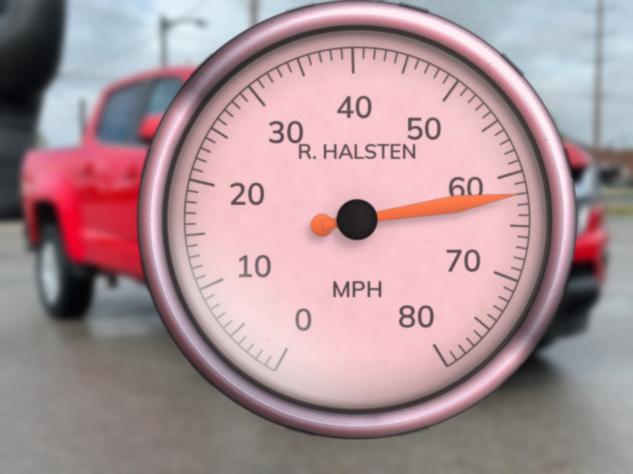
62 mph
